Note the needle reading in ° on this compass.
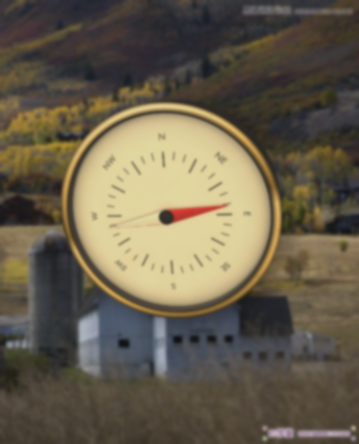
80 °
